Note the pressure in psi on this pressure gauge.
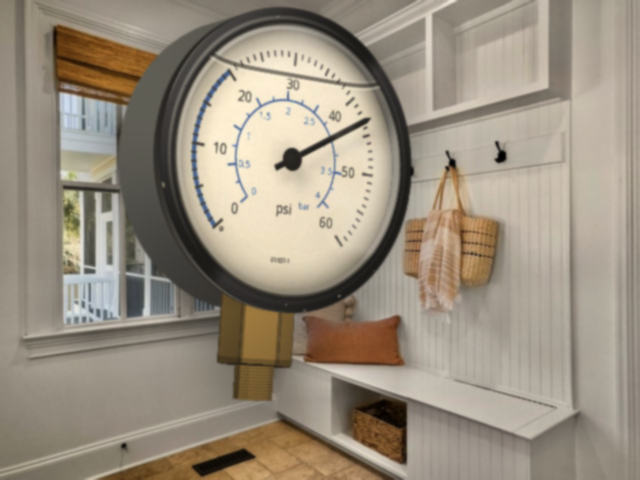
43 psi
